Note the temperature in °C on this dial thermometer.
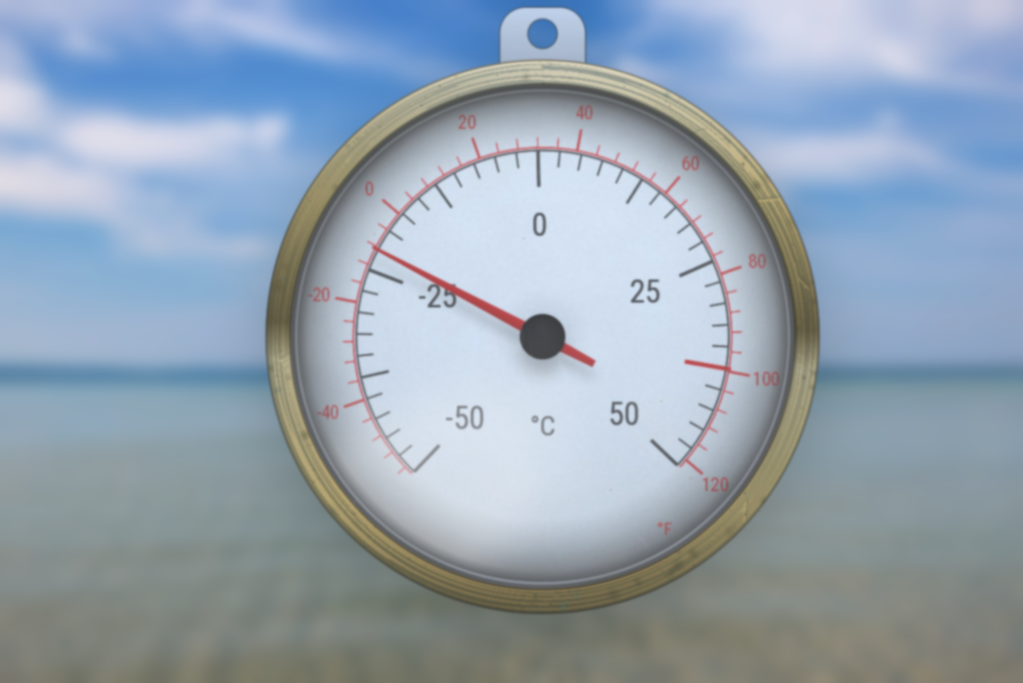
-22.5 °C
